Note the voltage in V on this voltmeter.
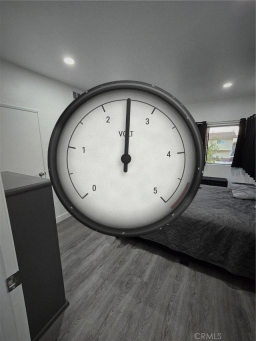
2.5 V
